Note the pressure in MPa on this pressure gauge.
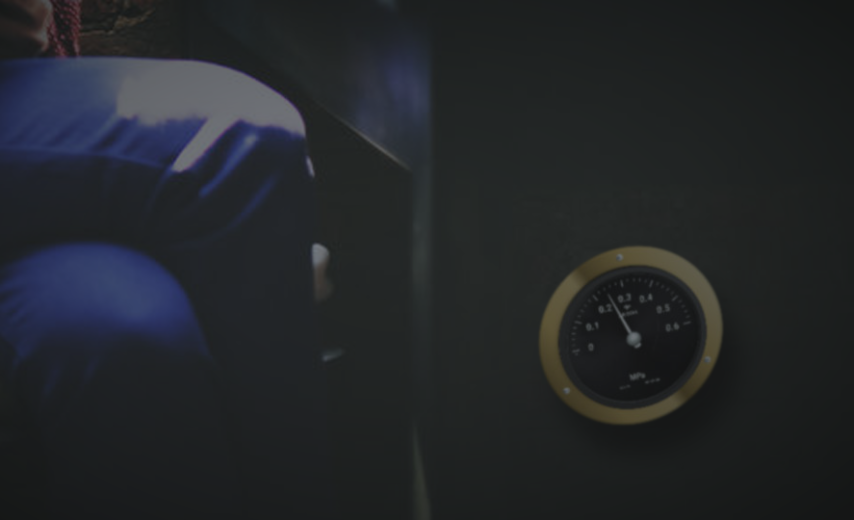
0.24 MPa
